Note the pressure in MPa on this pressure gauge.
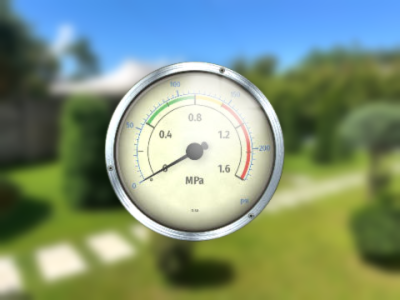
0 MPa
